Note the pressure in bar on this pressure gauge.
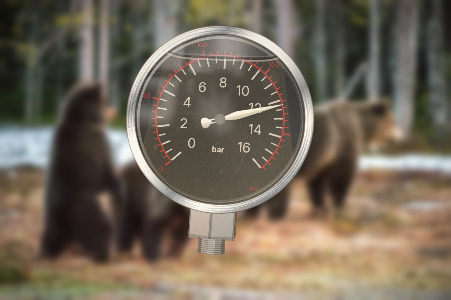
12.25 bar
